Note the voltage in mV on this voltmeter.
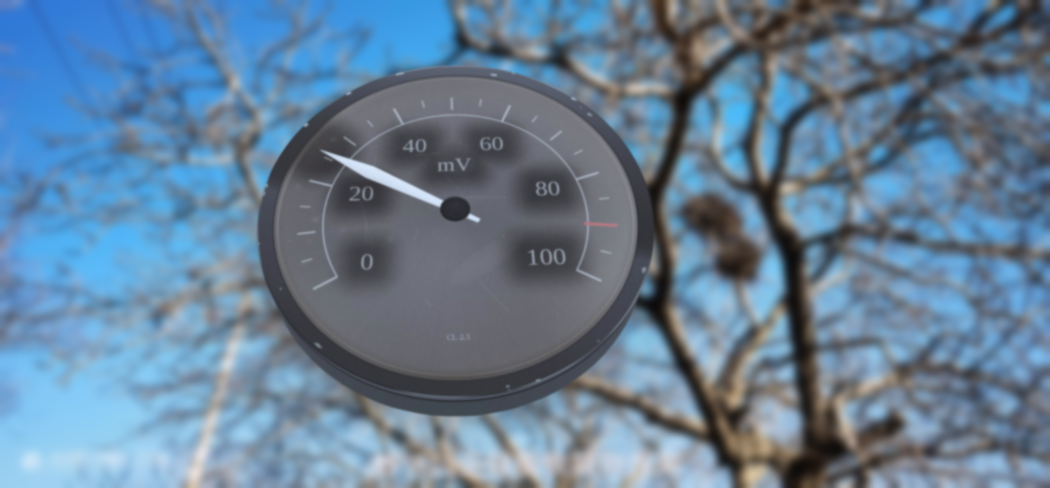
25 mV
